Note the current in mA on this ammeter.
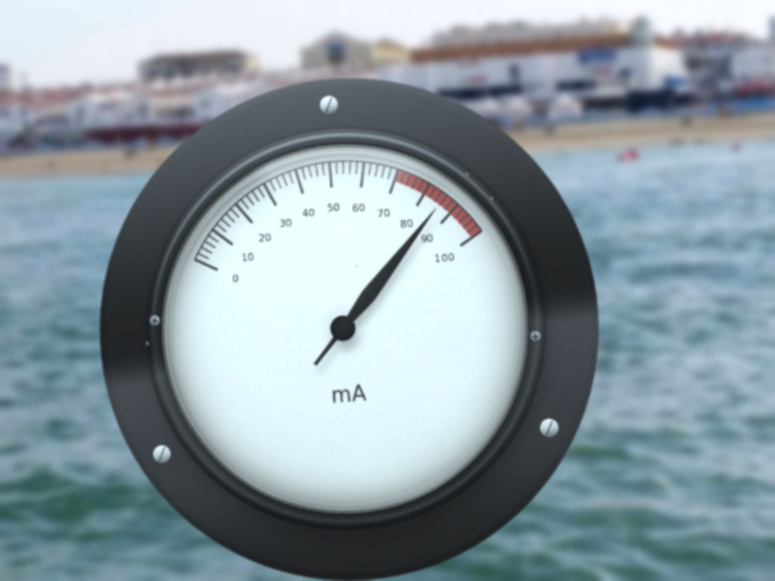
86 mA
